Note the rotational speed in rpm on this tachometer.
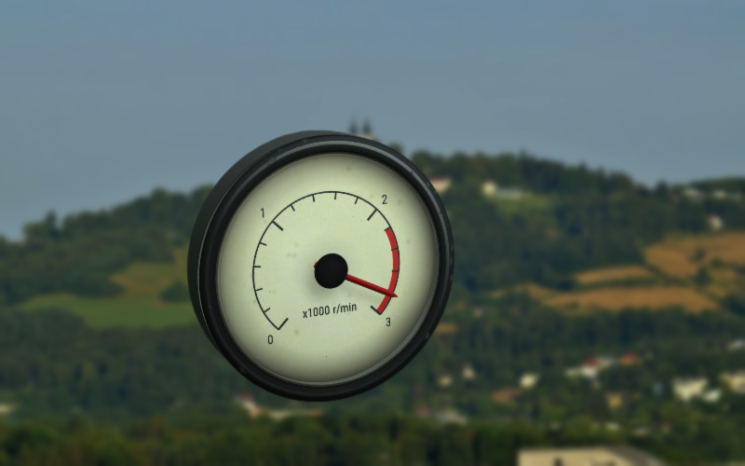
2800 rpm
